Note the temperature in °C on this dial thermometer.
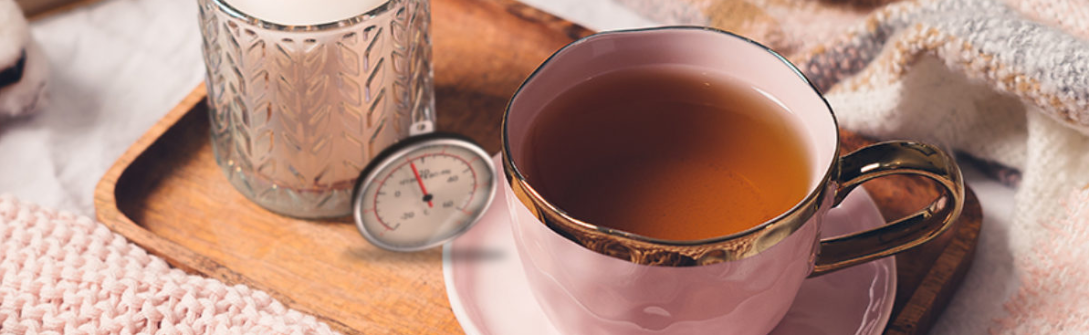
16 °C
